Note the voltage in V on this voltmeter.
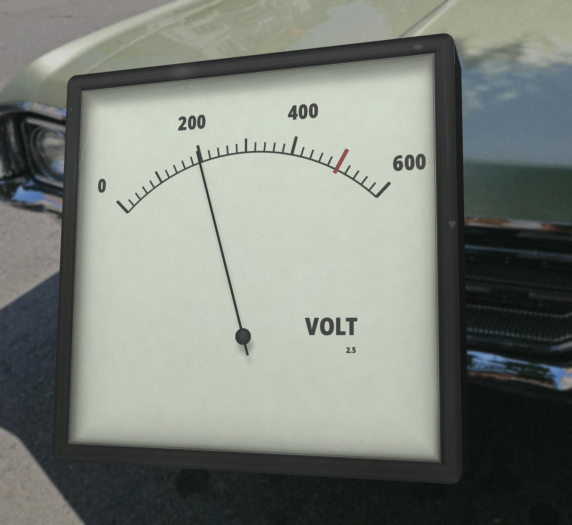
200 V
